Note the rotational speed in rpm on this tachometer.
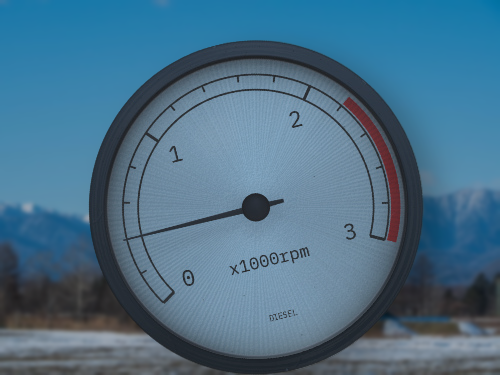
400 rpm
